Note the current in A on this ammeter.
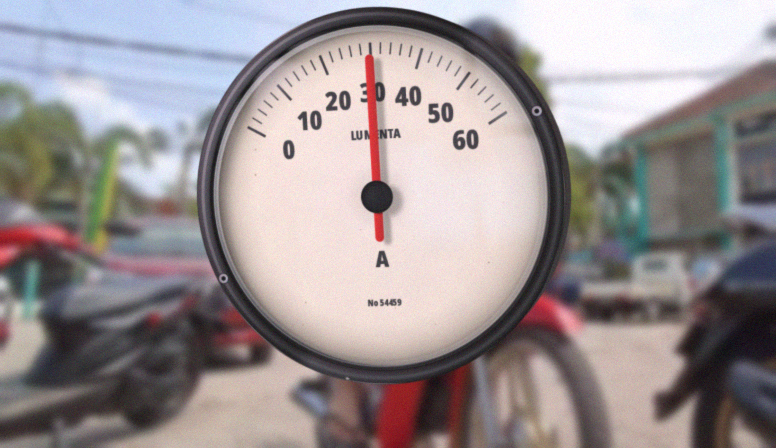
30 A
